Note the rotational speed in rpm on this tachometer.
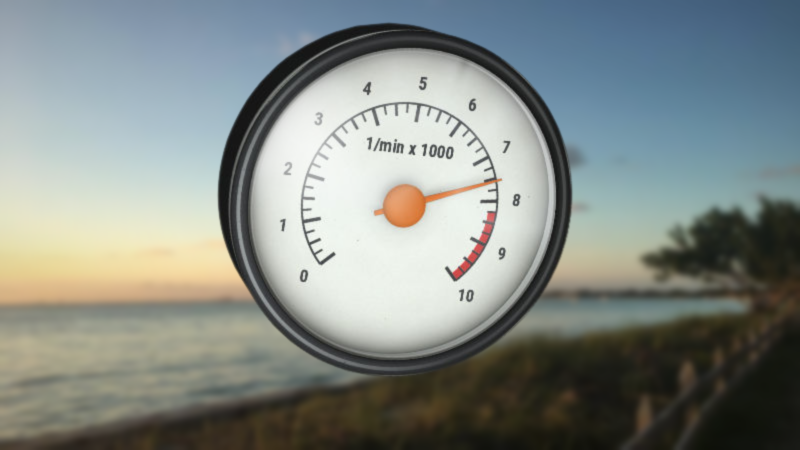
7500 rpm
